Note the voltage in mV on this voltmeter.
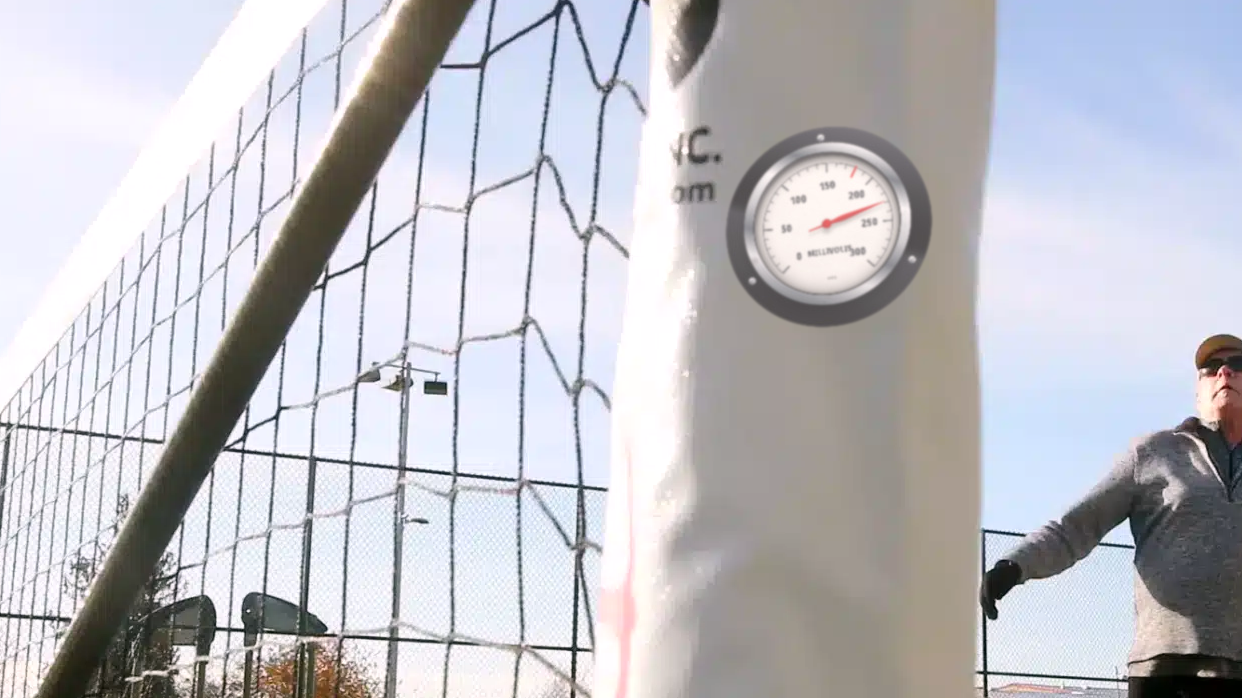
230 mV
